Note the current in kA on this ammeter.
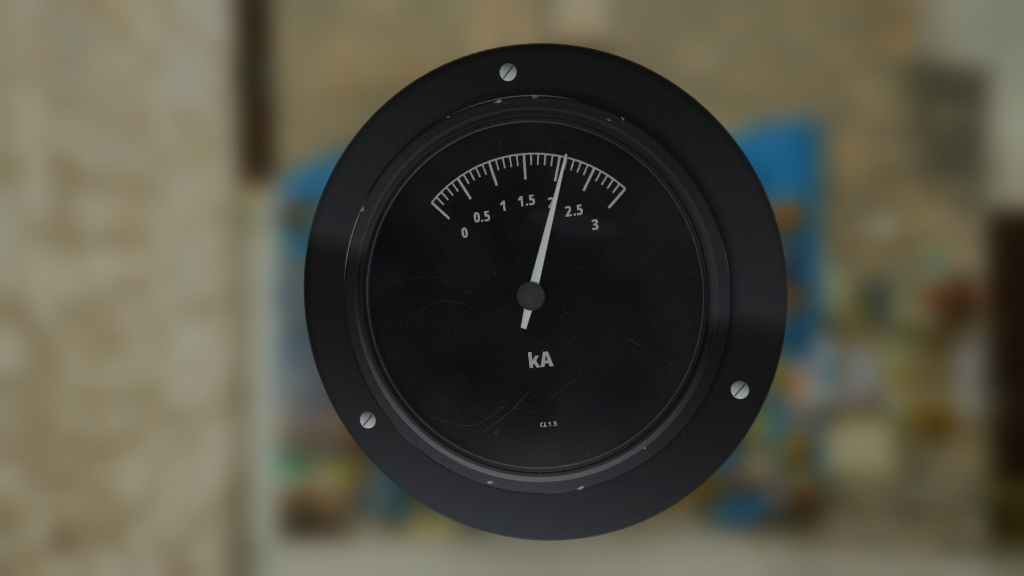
2.1 kA
